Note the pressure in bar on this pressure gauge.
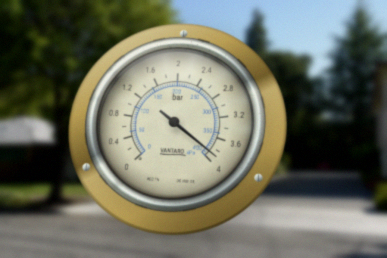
3.9 bar
